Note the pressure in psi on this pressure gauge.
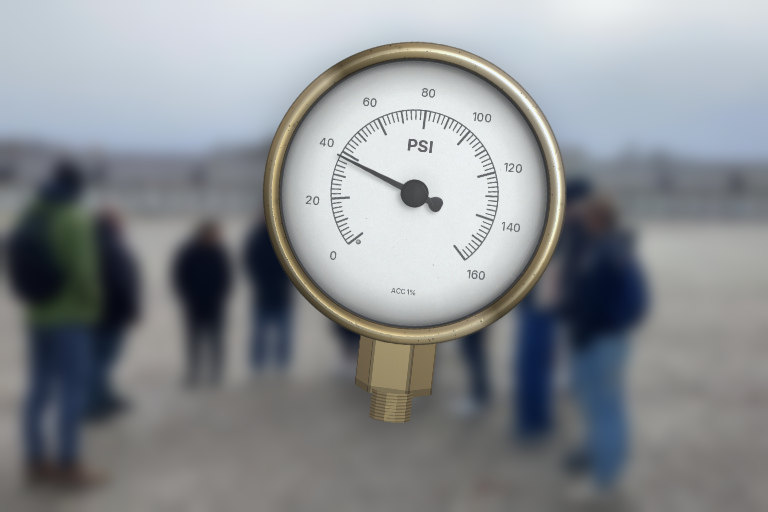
38 psi
